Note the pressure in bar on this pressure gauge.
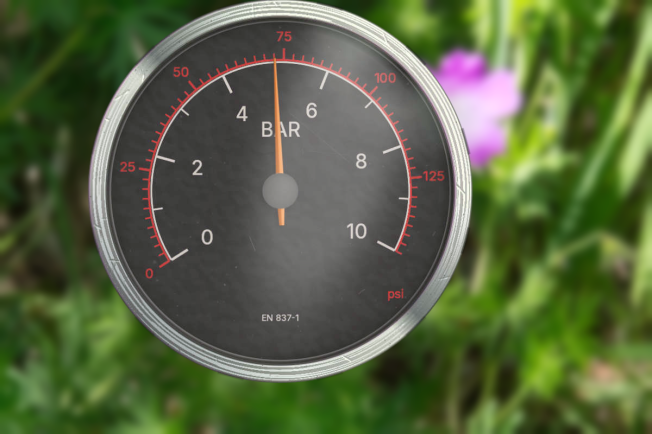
5 bar
